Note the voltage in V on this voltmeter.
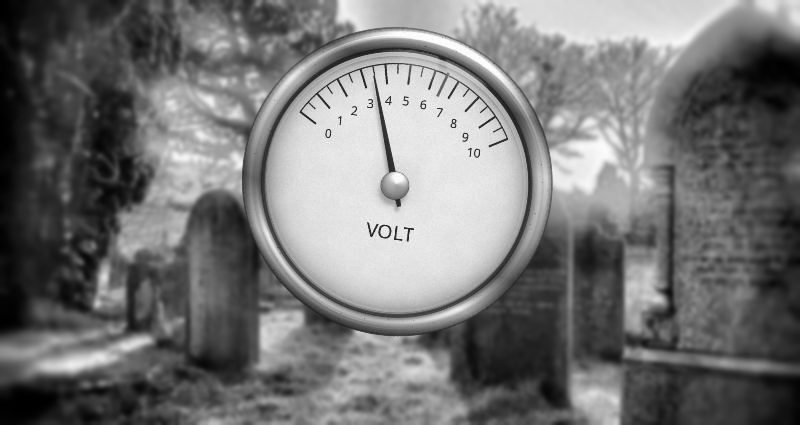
3.5 V
